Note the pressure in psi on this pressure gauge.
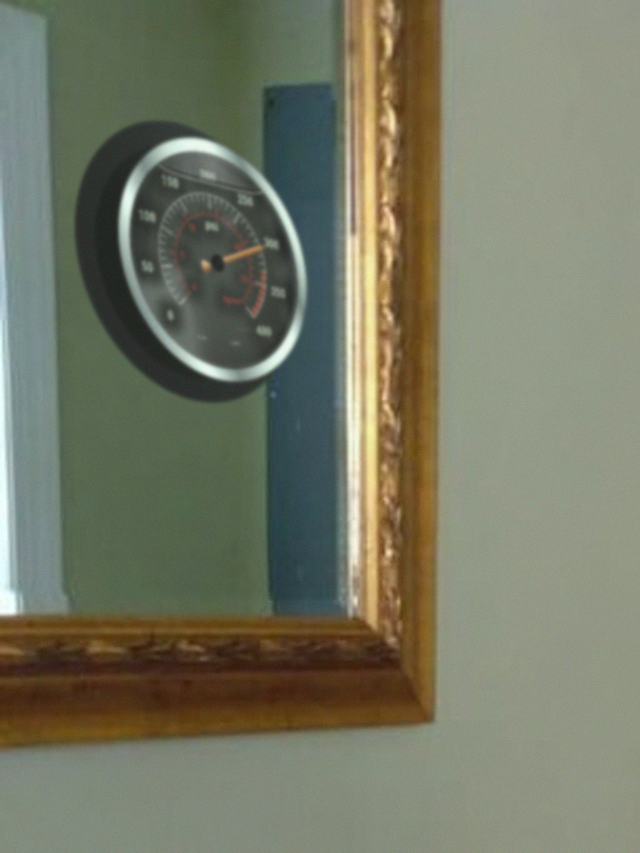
300 psi
